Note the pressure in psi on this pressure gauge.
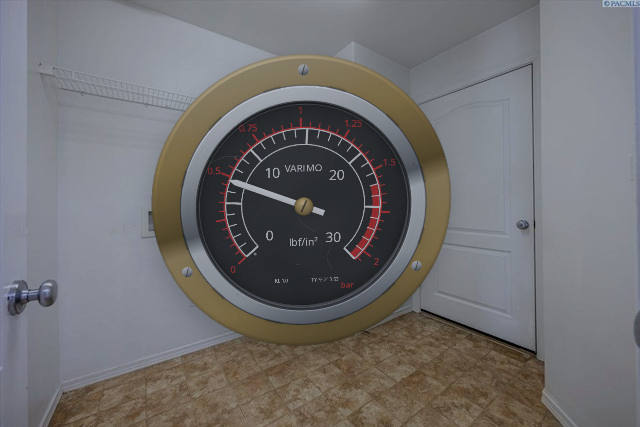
7 psi
